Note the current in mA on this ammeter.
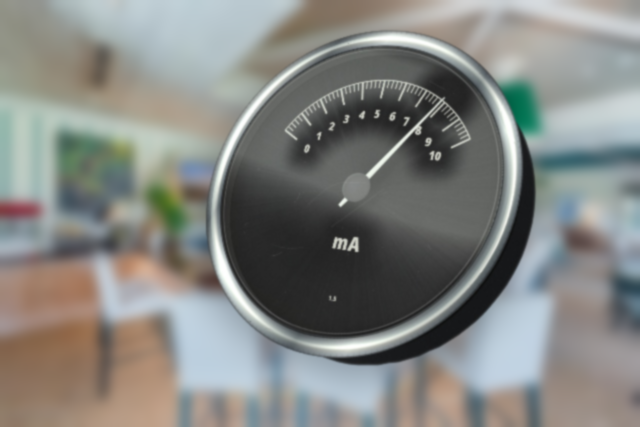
8 mA
